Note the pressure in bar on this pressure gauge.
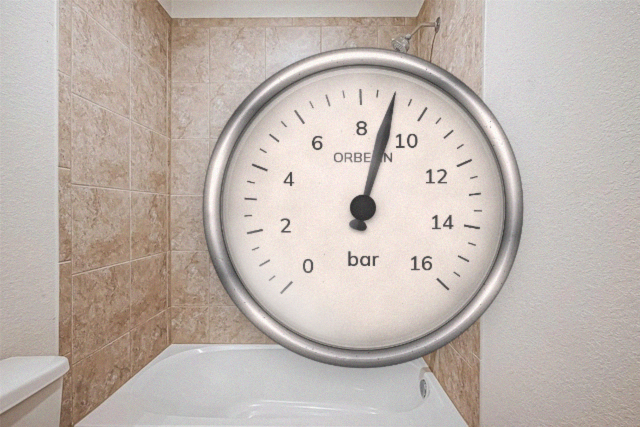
9 bar
